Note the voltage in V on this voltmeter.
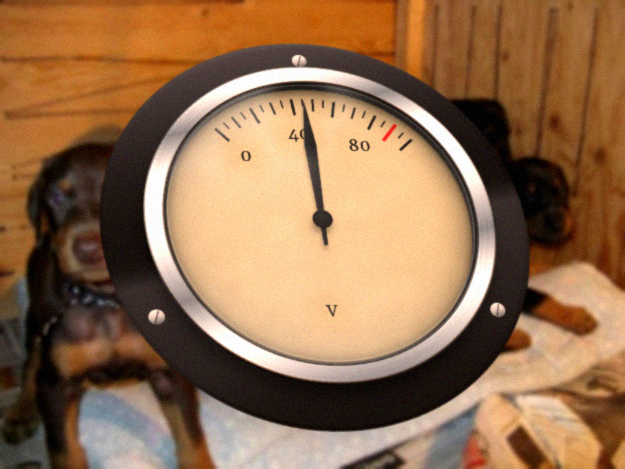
45 V
